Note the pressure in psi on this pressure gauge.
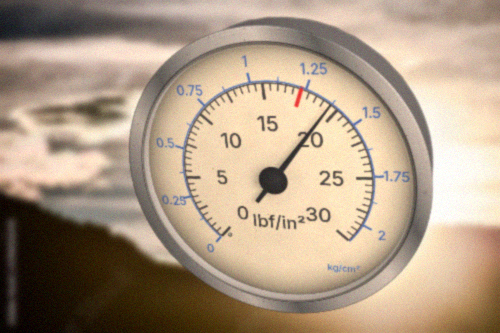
19.5 psi
